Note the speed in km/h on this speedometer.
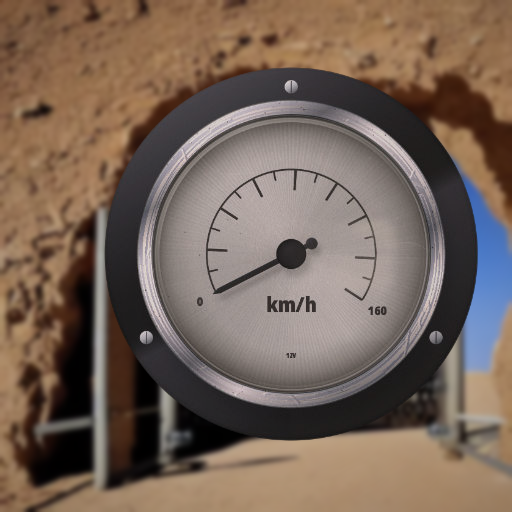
0 km/h
